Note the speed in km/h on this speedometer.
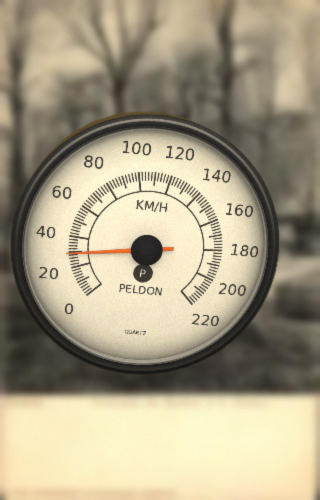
30 km/h
